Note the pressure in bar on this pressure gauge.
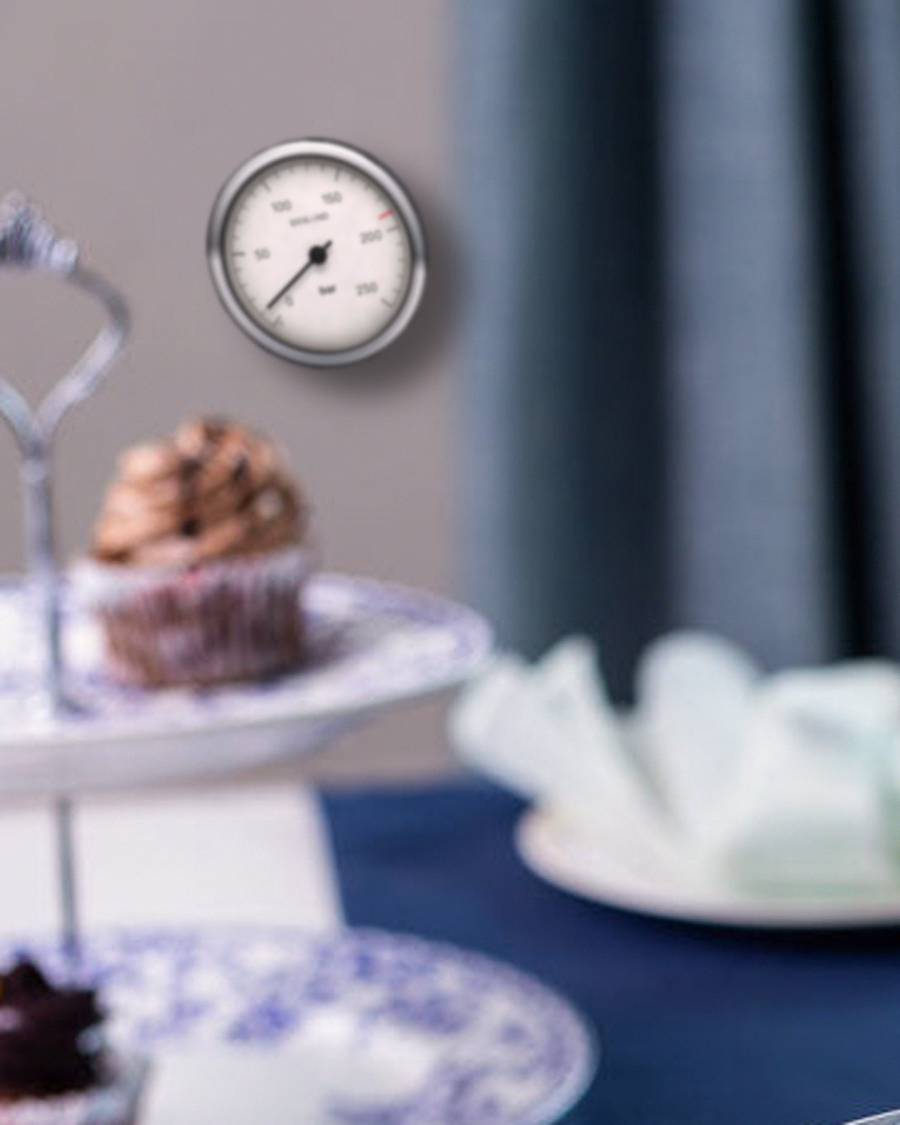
10 bar
